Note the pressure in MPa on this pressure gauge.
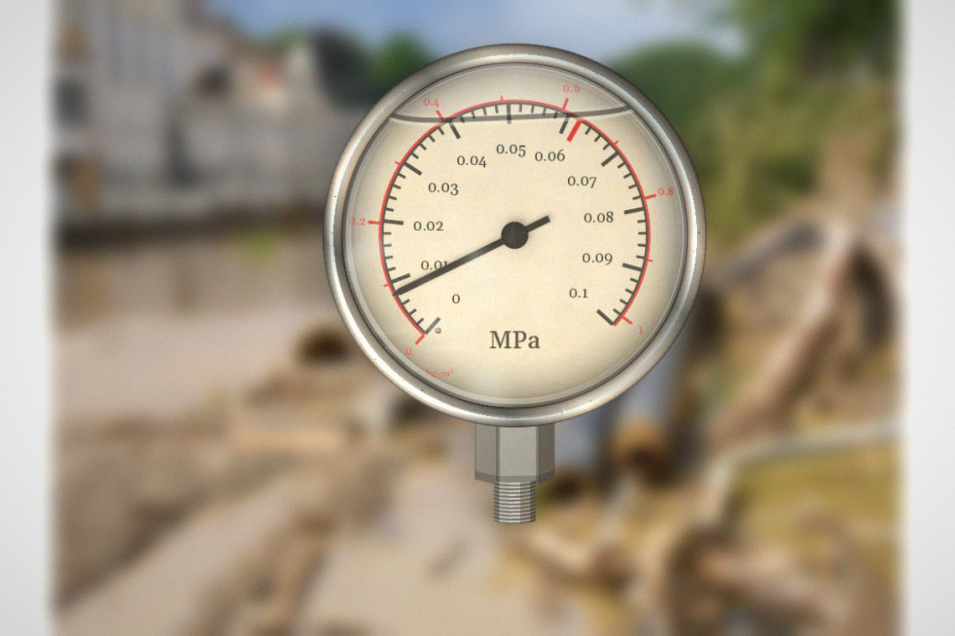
0.008 MPa
